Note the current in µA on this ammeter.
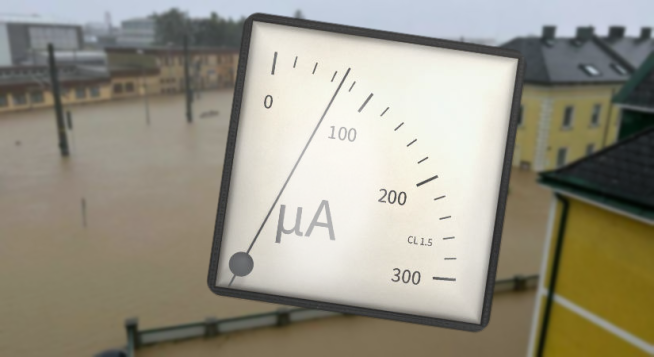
70 µA
